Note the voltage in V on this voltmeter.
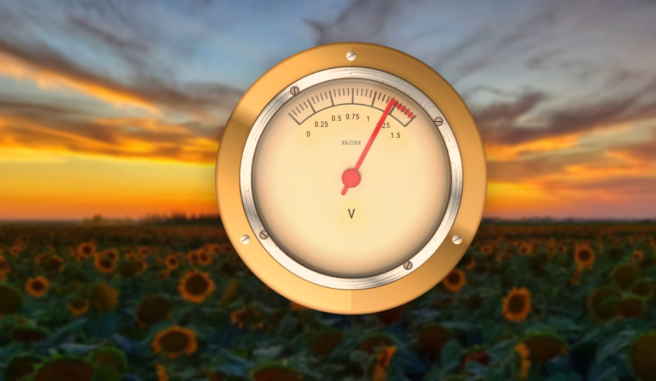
1.2 V
